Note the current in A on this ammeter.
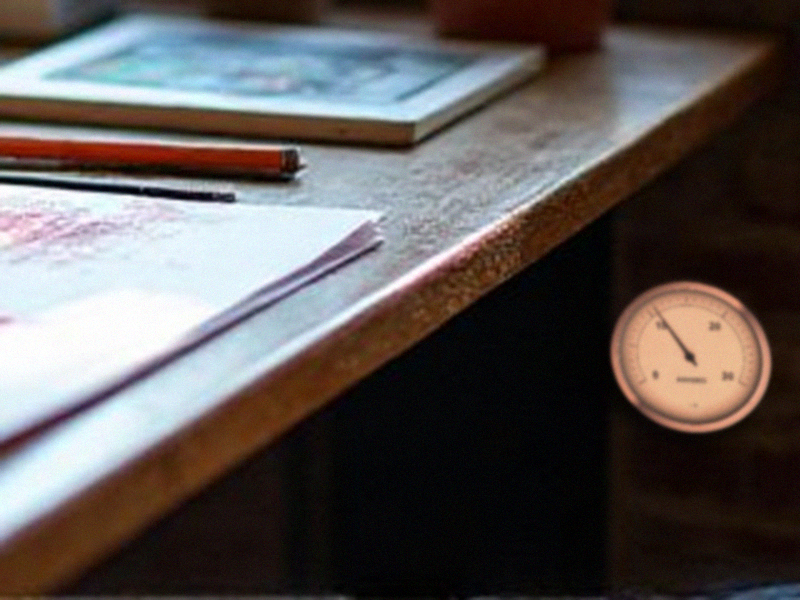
11 A
